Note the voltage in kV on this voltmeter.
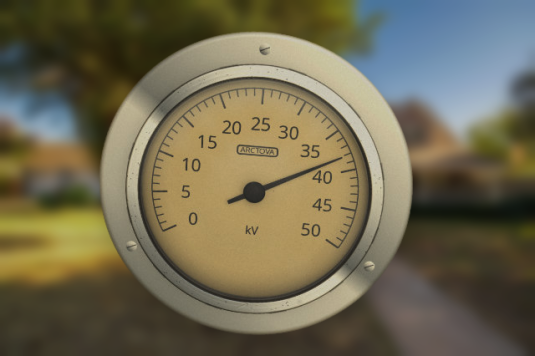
38 kV
